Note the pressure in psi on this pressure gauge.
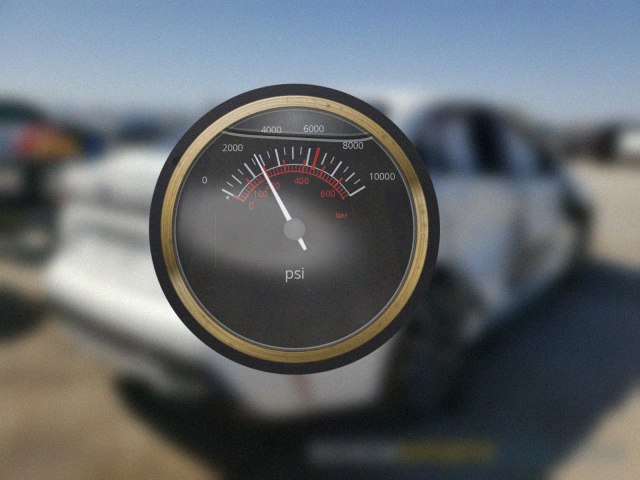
2750 psi
